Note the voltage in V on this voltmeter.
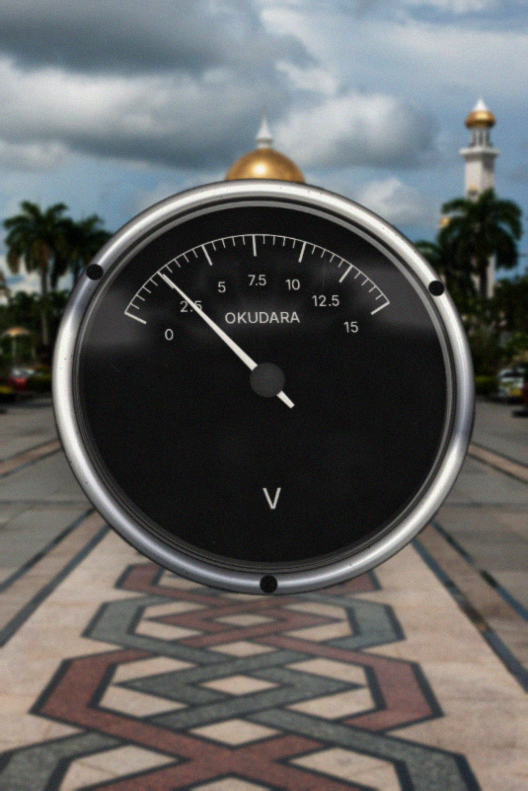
2.5 V
